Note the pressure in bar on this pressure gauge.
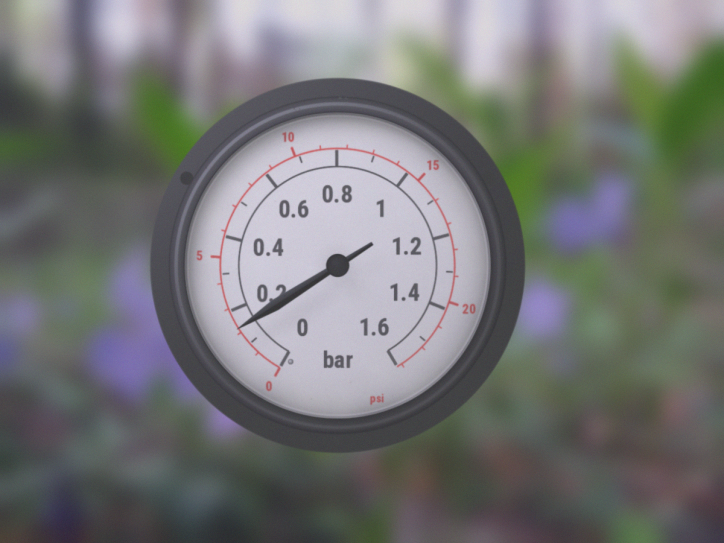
0.15 bar
